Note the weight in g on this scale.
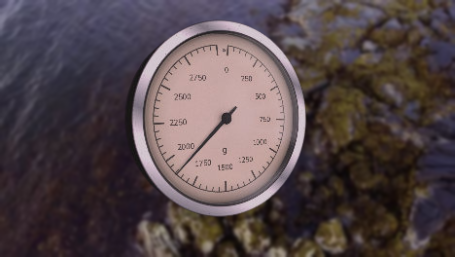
1900 g
